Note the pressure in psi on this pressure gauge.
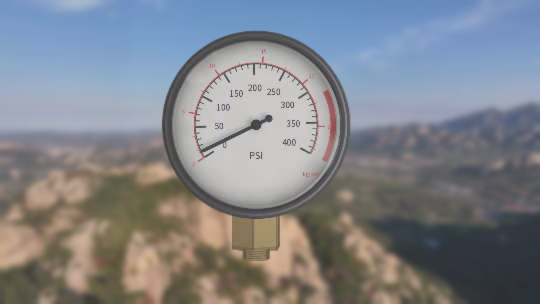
10 psi
